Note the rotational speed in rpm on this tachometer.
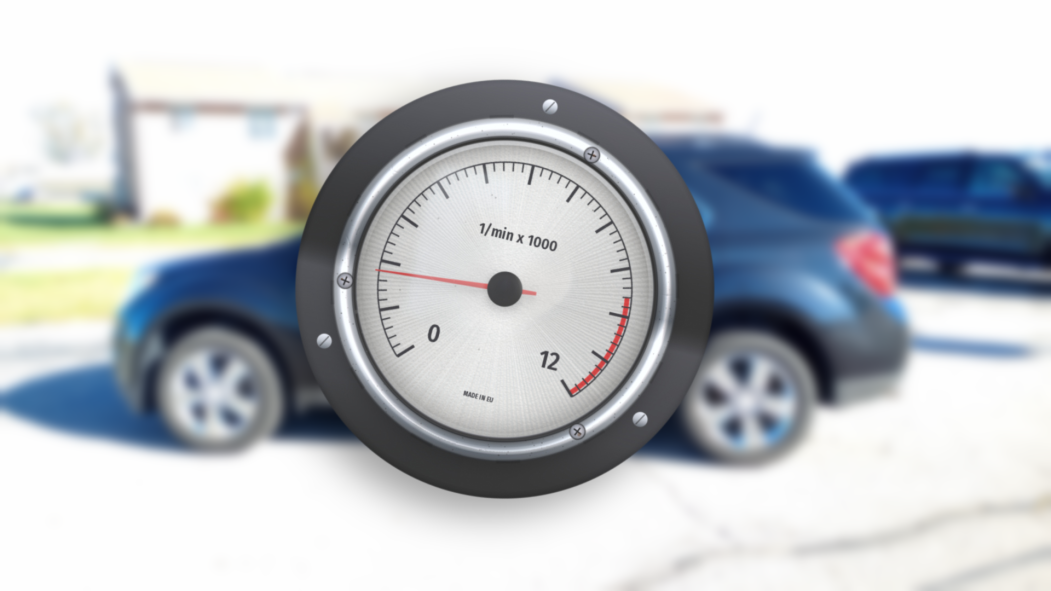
1800 rpm
